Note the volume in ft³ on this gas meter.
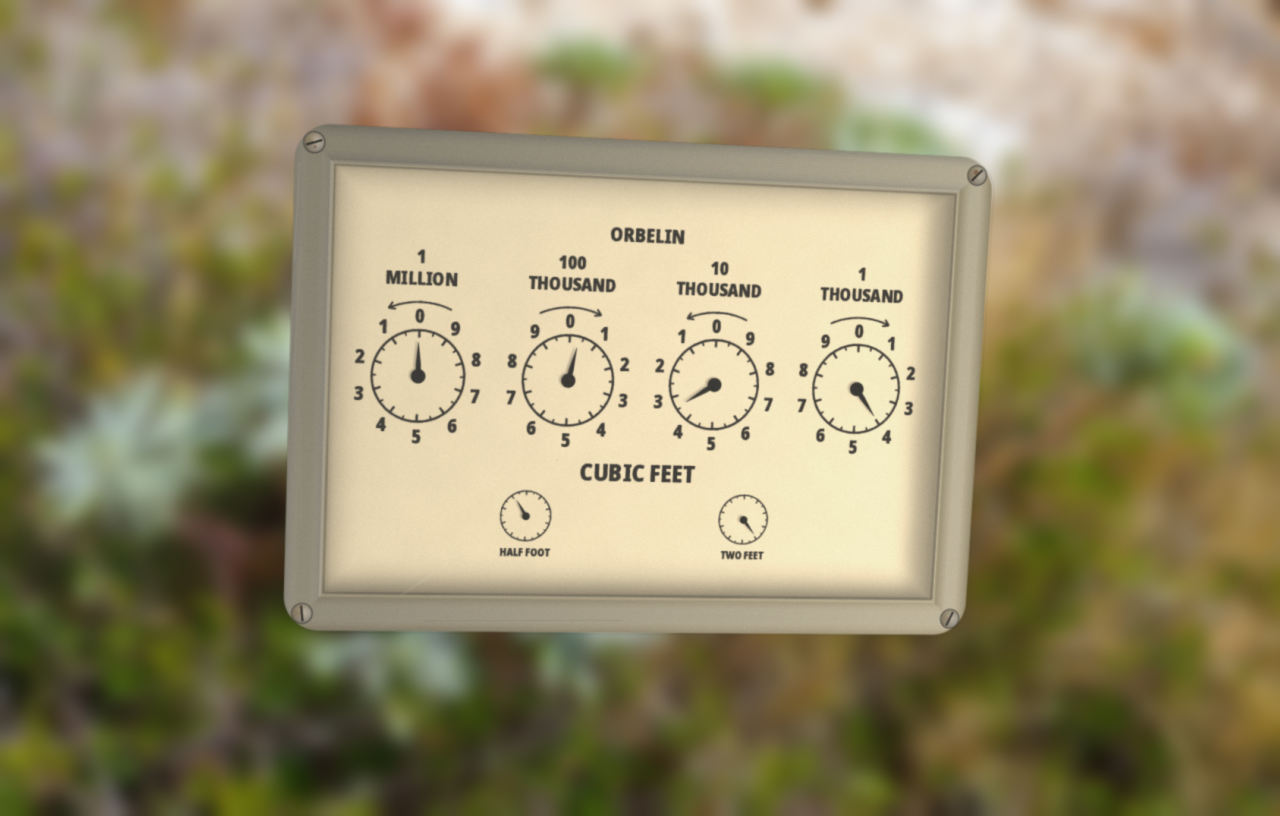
3400 ft³
